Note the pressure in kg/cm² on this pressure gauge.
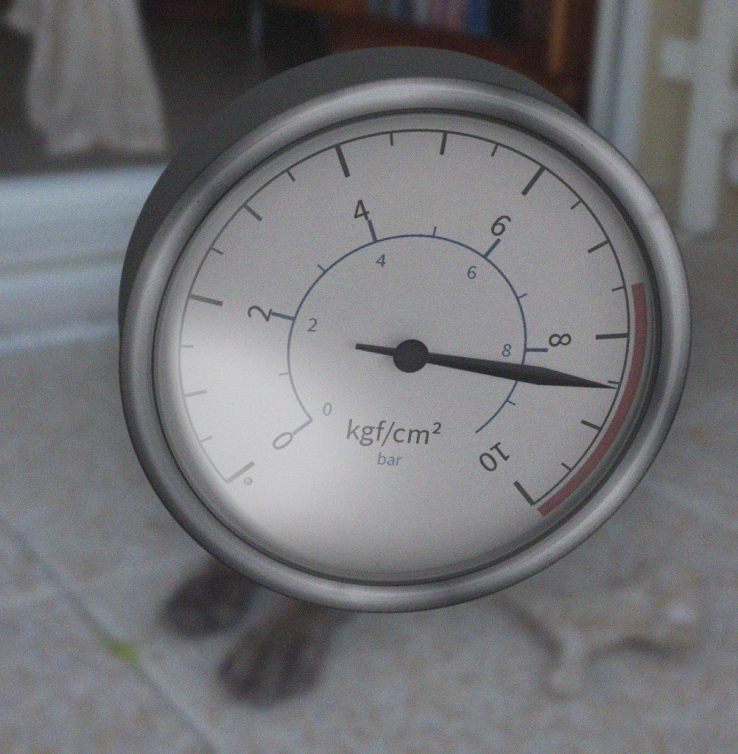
8.5 kg/cm²
